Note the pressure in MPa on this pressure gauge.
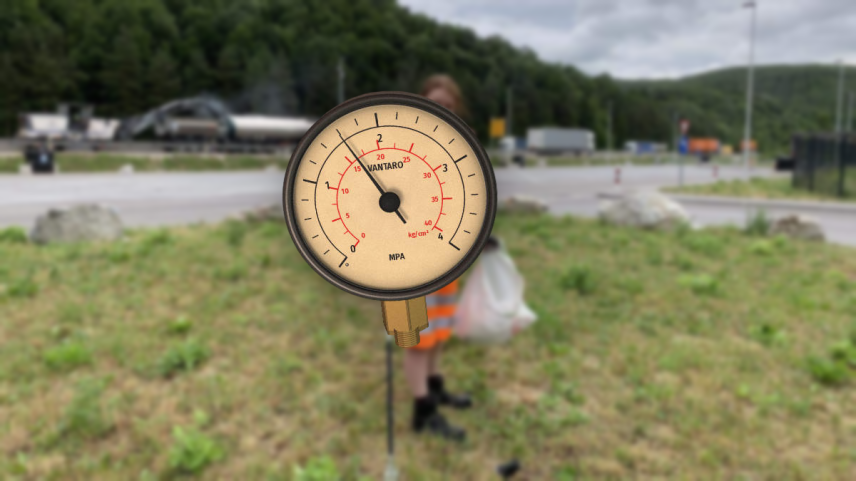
1.6 MPa
